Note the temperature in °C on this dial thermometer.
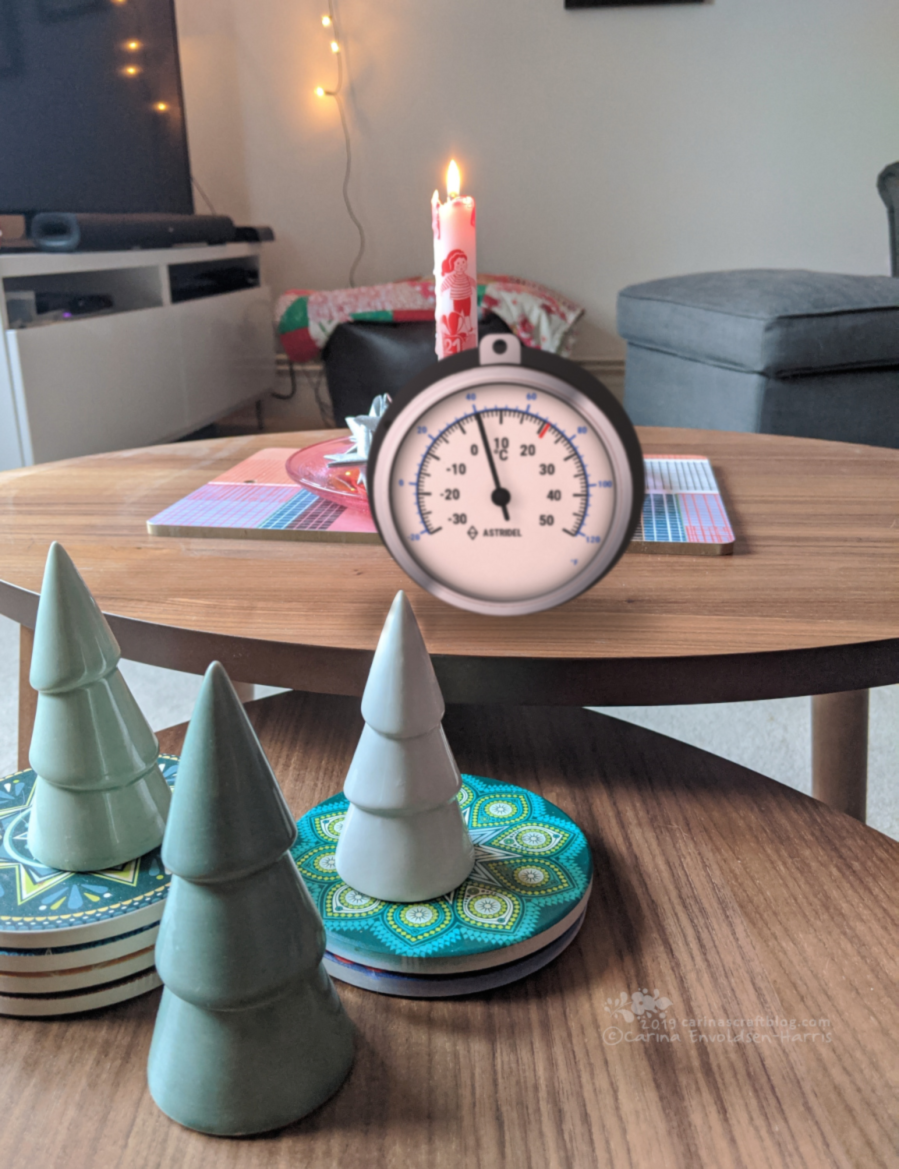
5 °C
